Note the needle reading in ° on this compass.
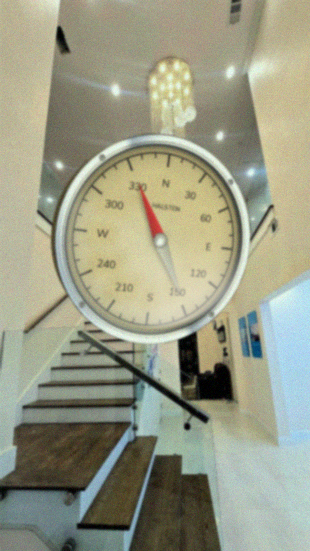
330 °
